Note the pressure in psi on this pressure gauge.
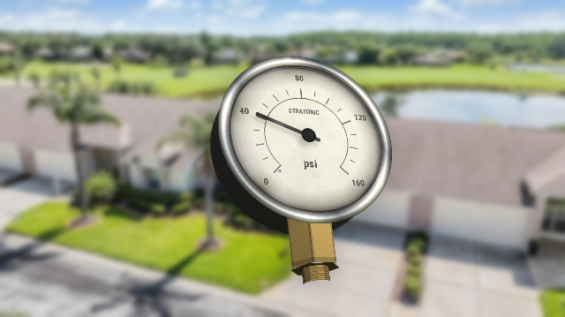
40 psi
